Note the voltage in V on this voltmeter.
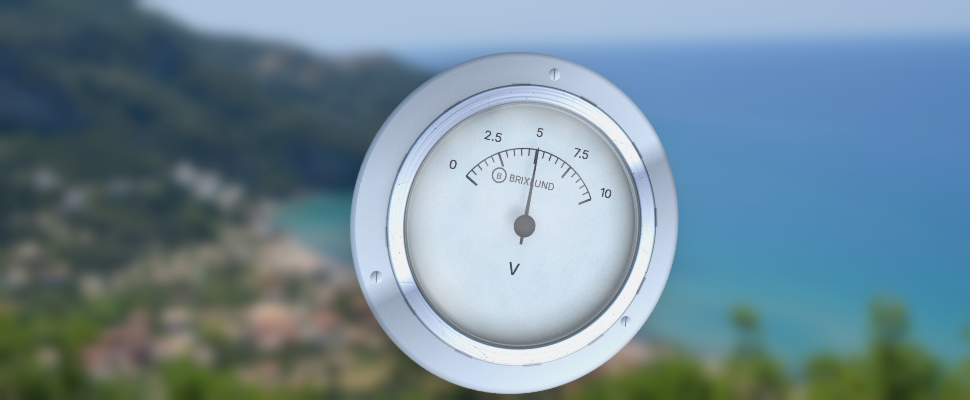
5 V
